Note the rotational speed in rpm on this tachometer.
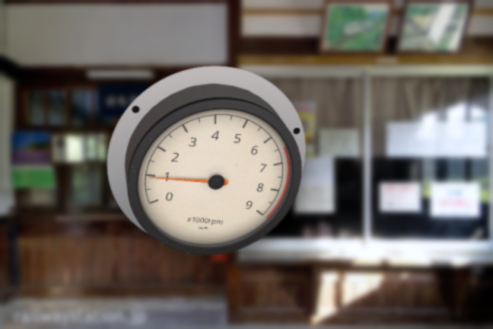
1000 rpm
